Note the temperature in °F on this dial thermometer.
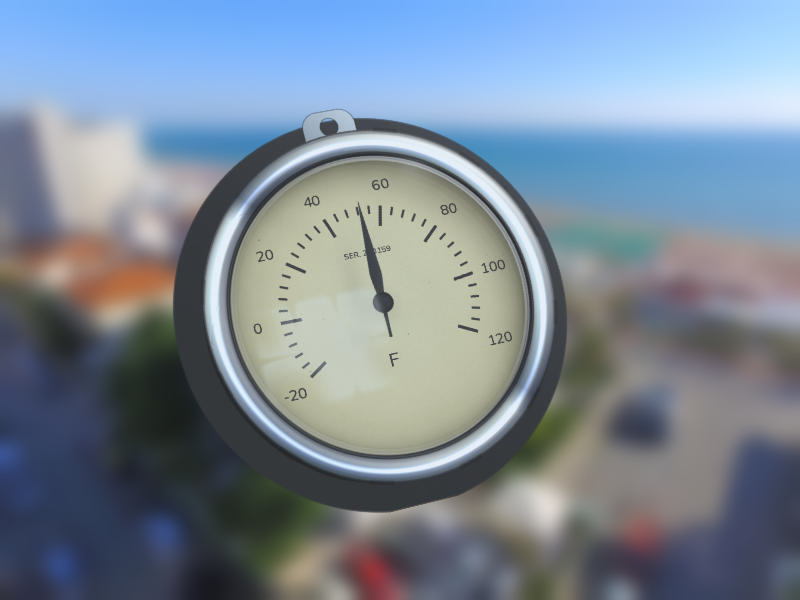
52 °F
